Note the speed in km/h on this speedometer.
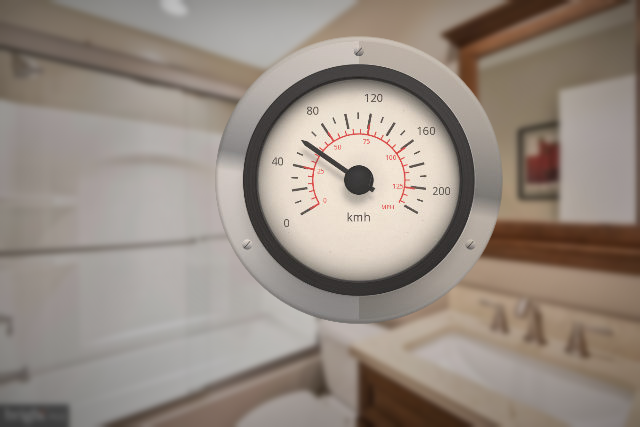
60 km/h
